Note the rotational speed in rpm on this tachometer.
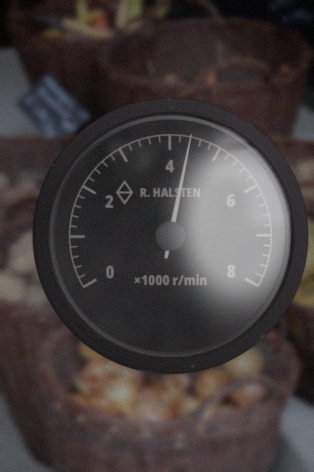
4400 rpm
